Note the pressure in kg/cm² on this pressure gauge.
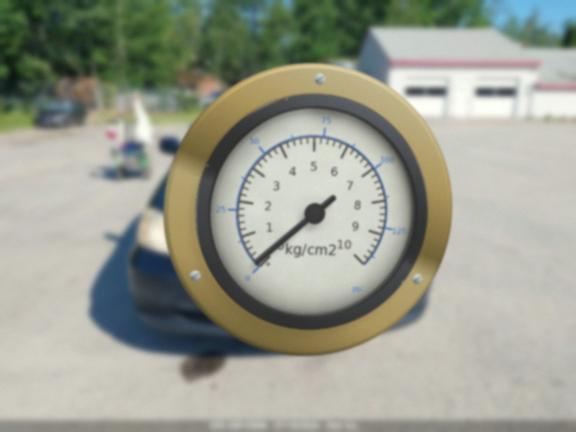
0.2 kg/cm²
